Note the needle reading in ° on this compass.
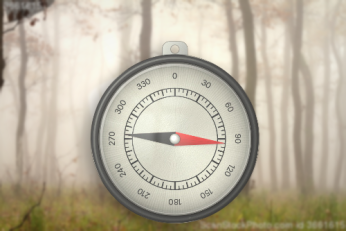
95 °
